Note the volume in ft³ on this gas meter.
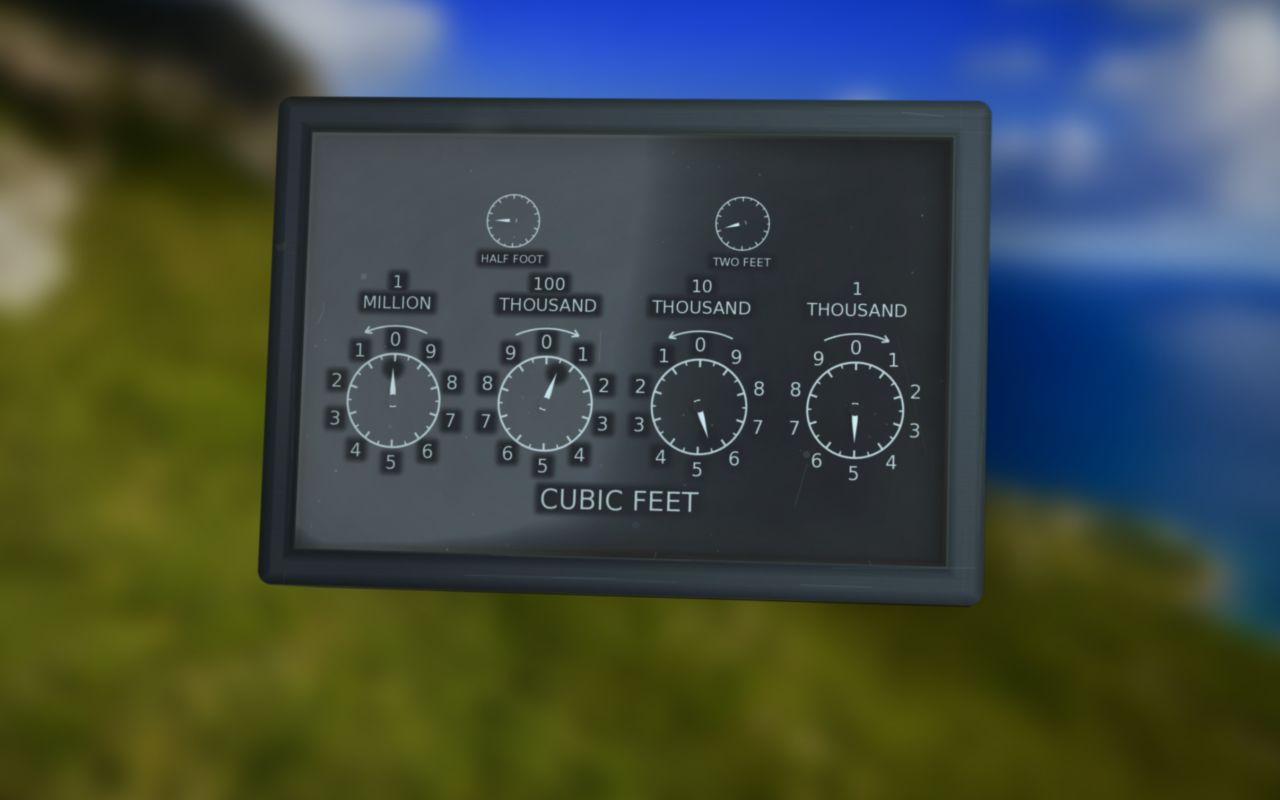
5500 ft³
